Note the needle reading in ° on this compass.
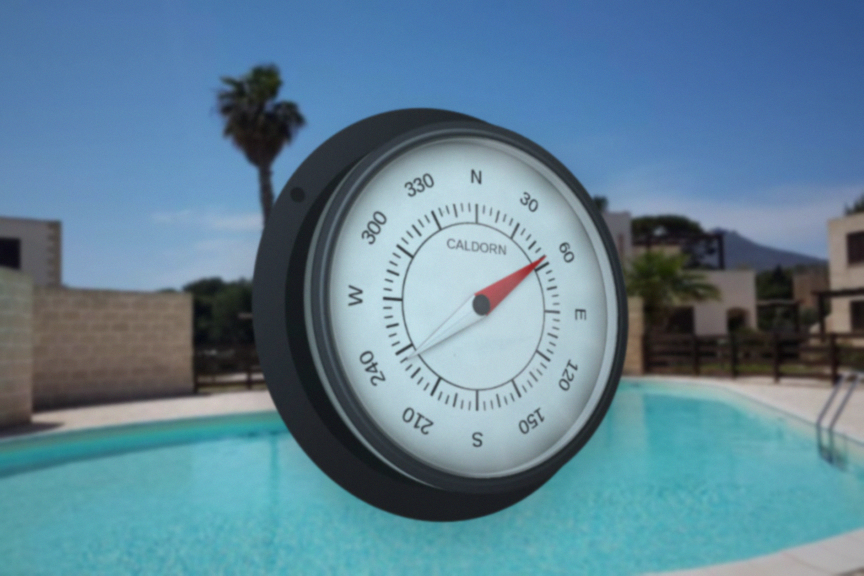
55 °
